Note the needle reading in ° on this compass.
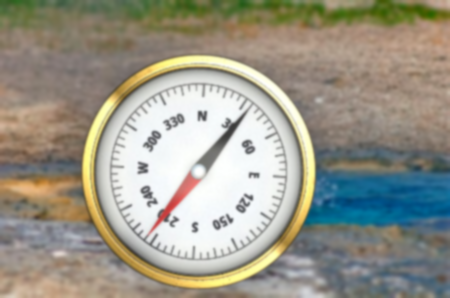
215 °
